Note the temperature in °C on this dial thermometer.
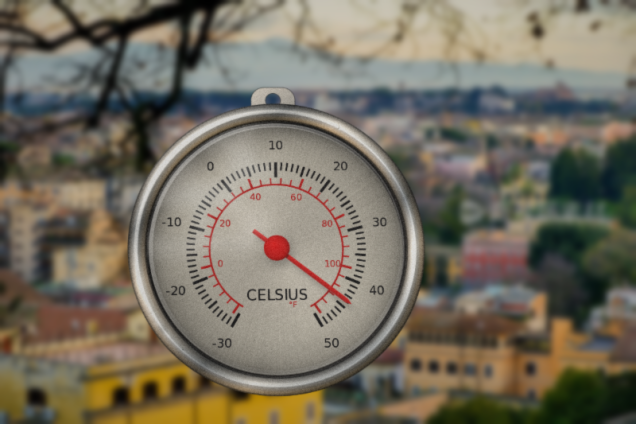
44 °C
